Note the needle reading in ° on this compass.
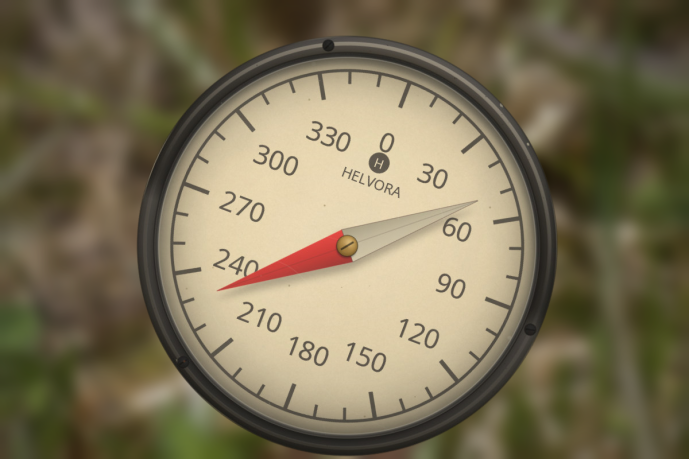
230 °
